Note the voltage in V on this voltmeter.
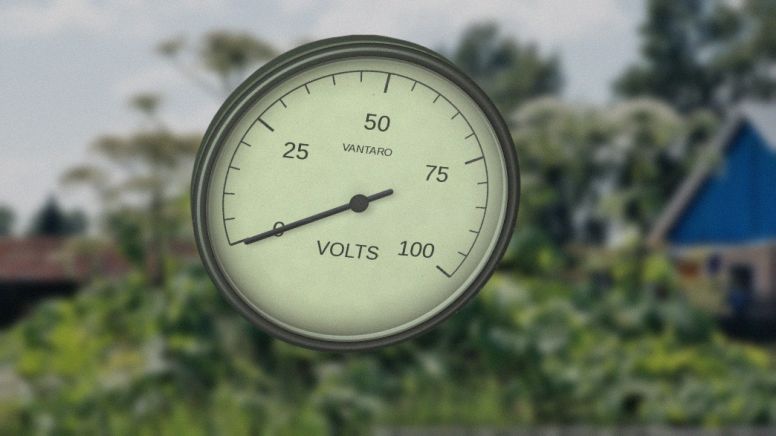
0 V
